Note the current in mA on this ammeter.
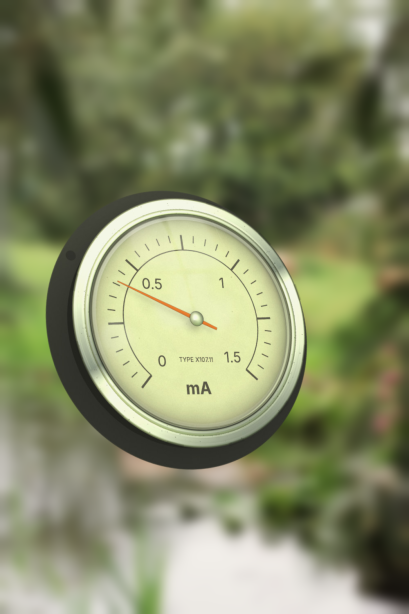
0.4 mA
